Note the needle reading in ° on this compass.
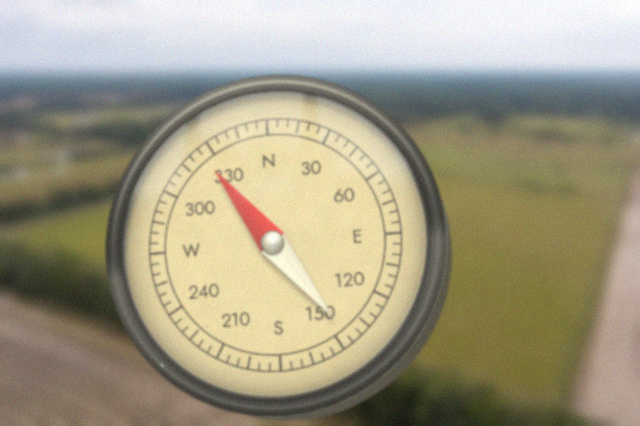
325 °
